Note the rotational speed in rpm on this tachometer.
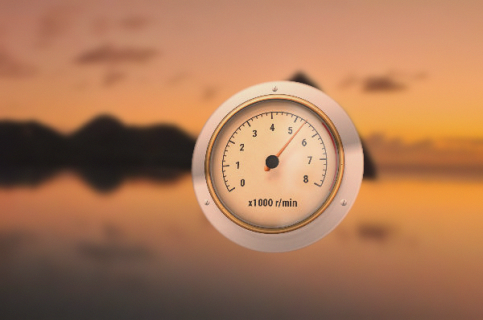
5400 rpm
